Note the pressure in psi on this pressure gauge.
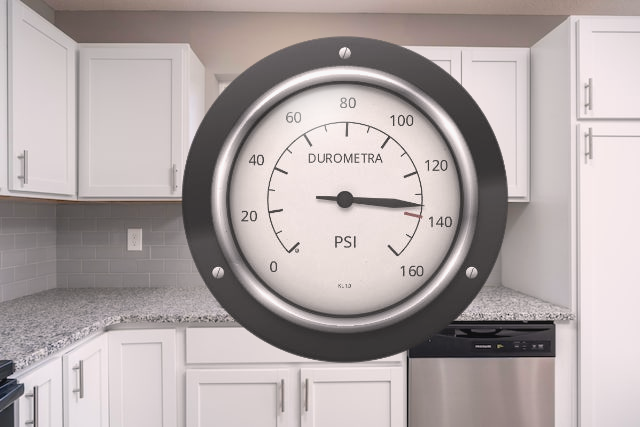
135 psi
